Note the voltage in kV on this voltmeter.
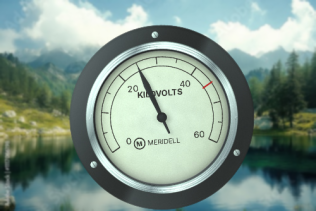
25 kV
